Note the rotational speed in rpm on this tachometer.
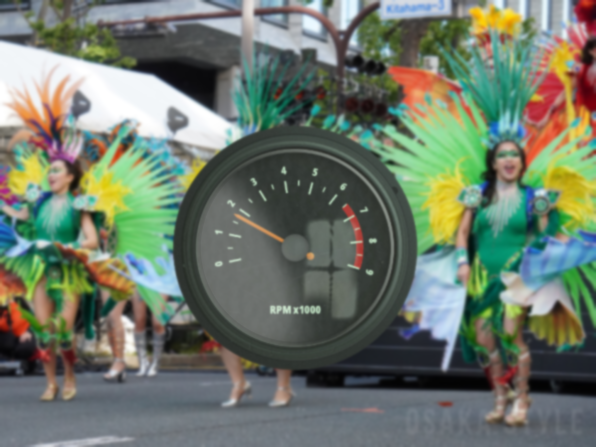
1750 rpm
